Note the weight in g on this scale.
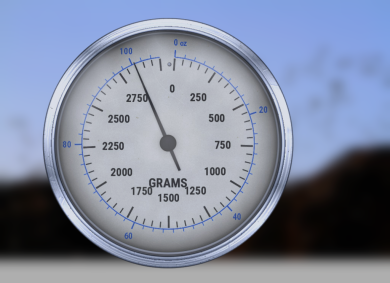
2850 g
